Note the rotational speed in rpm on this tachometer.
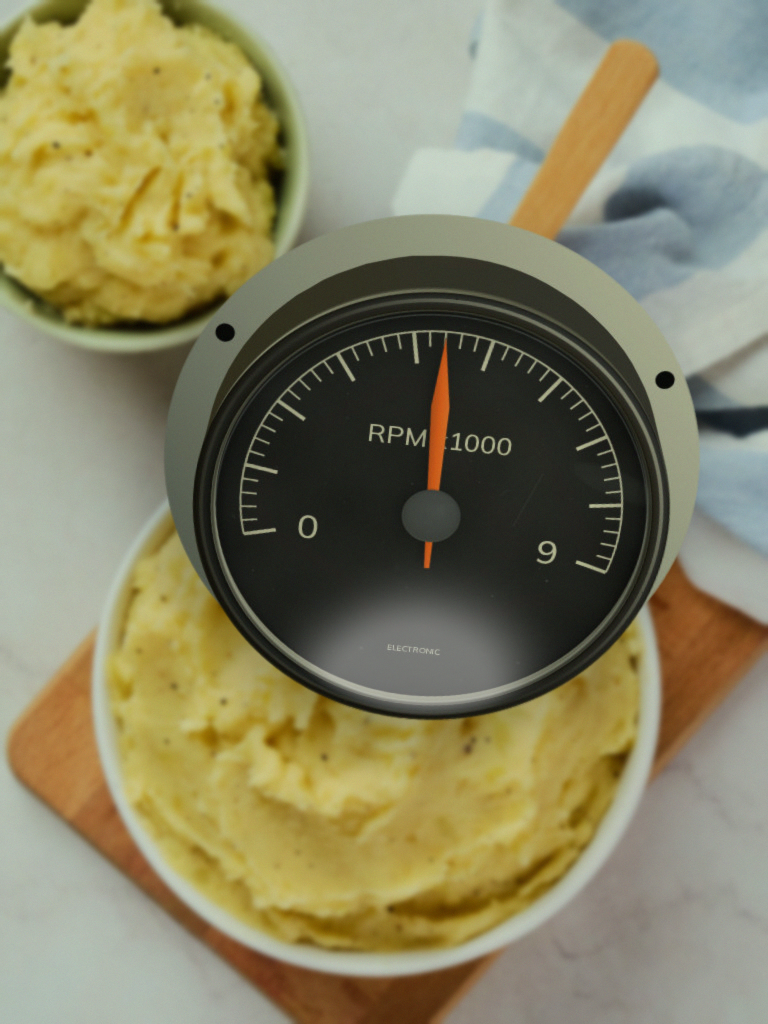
4400 rpm
